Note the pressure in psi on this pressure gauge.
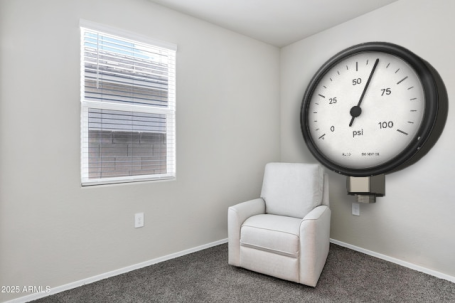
60 psi
